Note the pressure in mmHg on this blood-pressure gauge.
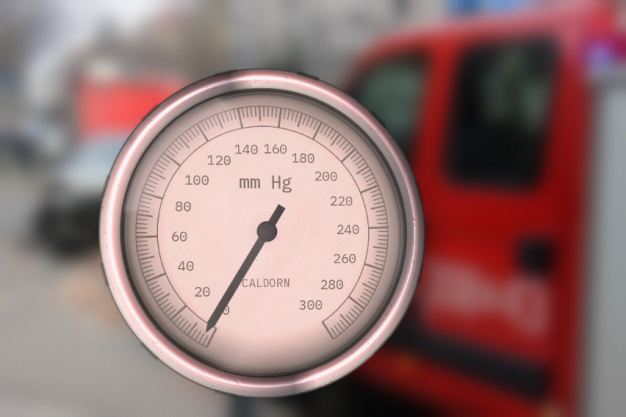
4 mmHg
